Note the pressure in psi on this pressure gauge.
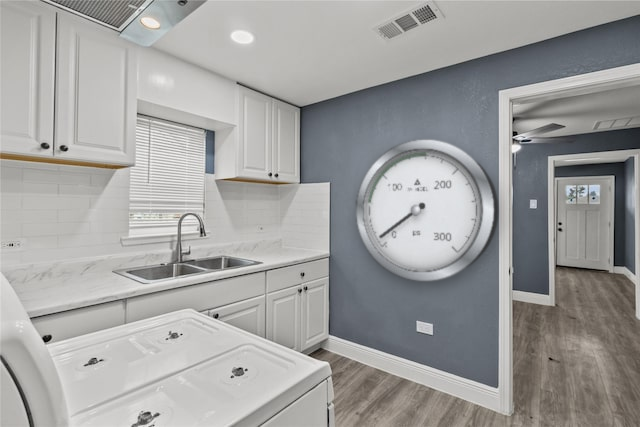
10 psi
